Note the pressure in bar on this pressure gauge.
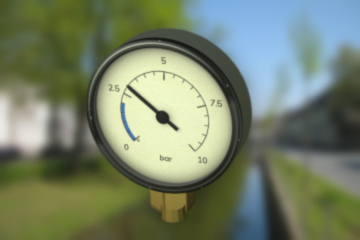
3 bar
